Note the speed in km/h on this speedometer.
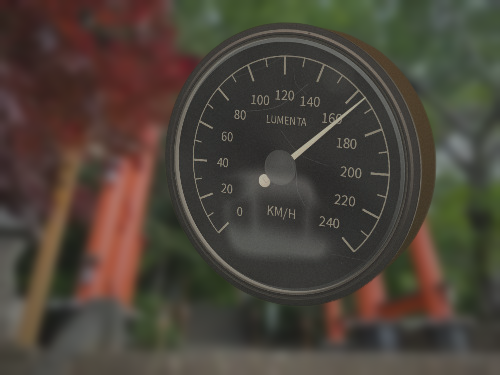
165 km/h
